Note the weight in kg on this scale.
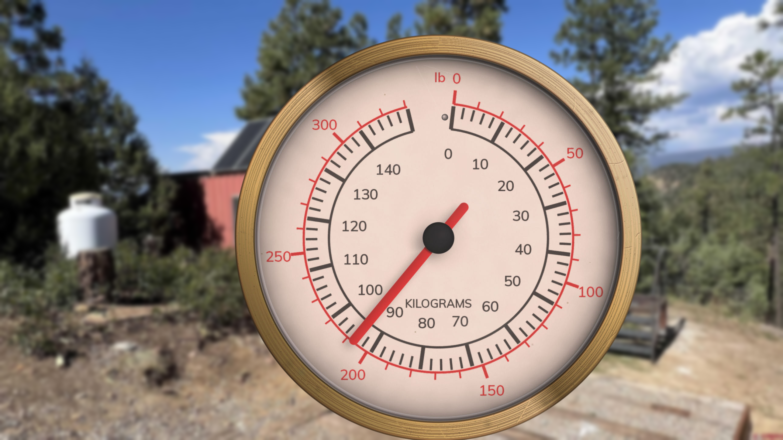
94 kg
